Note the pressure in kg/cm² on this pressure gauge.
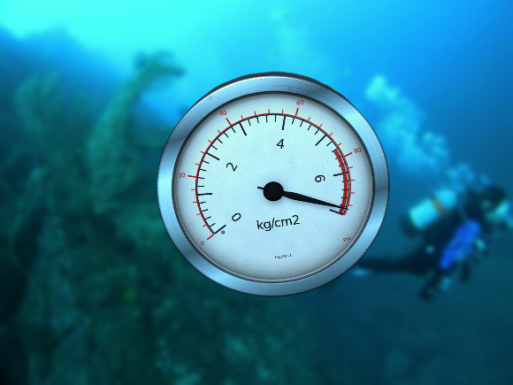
6.8 kg/cm²
